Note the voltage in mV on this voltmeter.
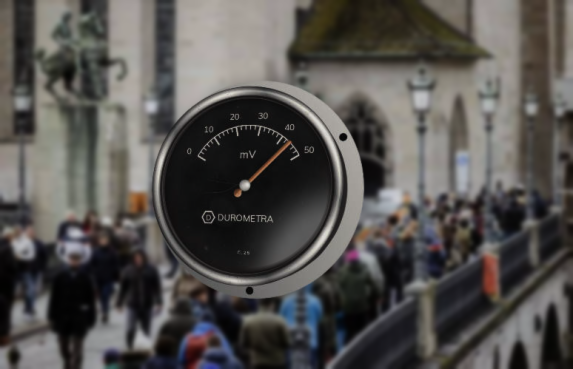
44 mV
